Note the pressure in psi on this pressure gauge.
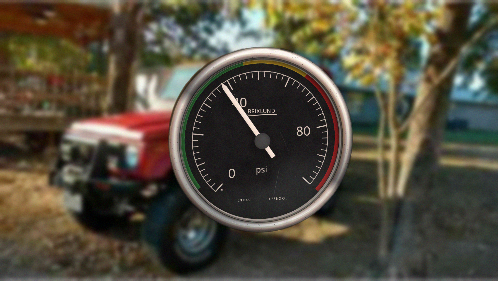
38 psi
